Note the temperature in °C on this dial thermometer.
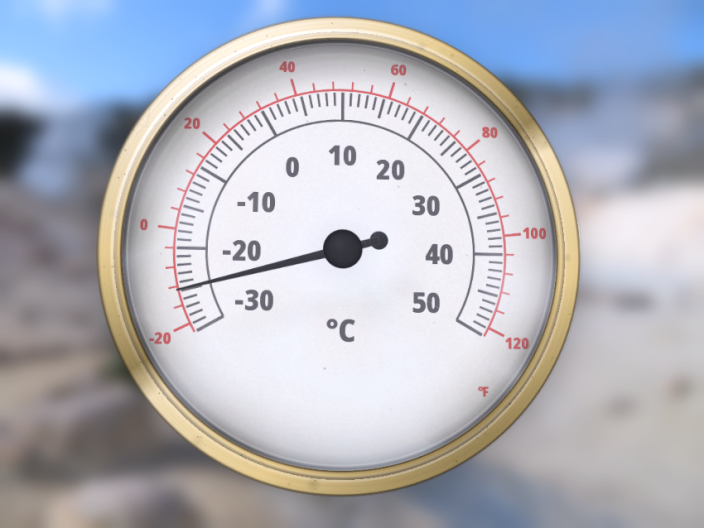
-25 °C
